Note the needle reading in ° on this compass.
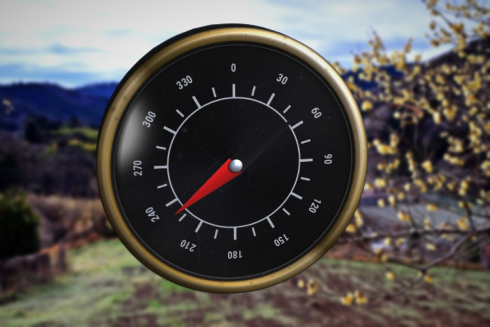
232.5 °
